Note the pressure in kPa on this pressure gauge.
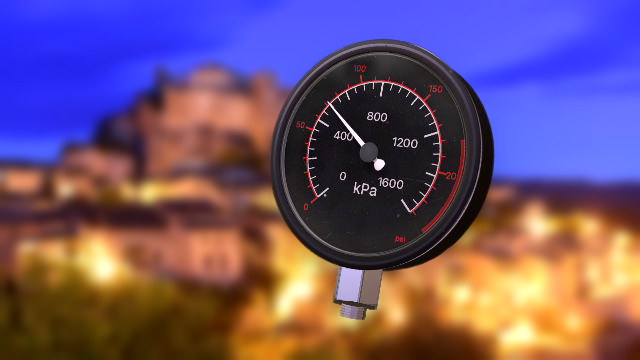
500 kPa
